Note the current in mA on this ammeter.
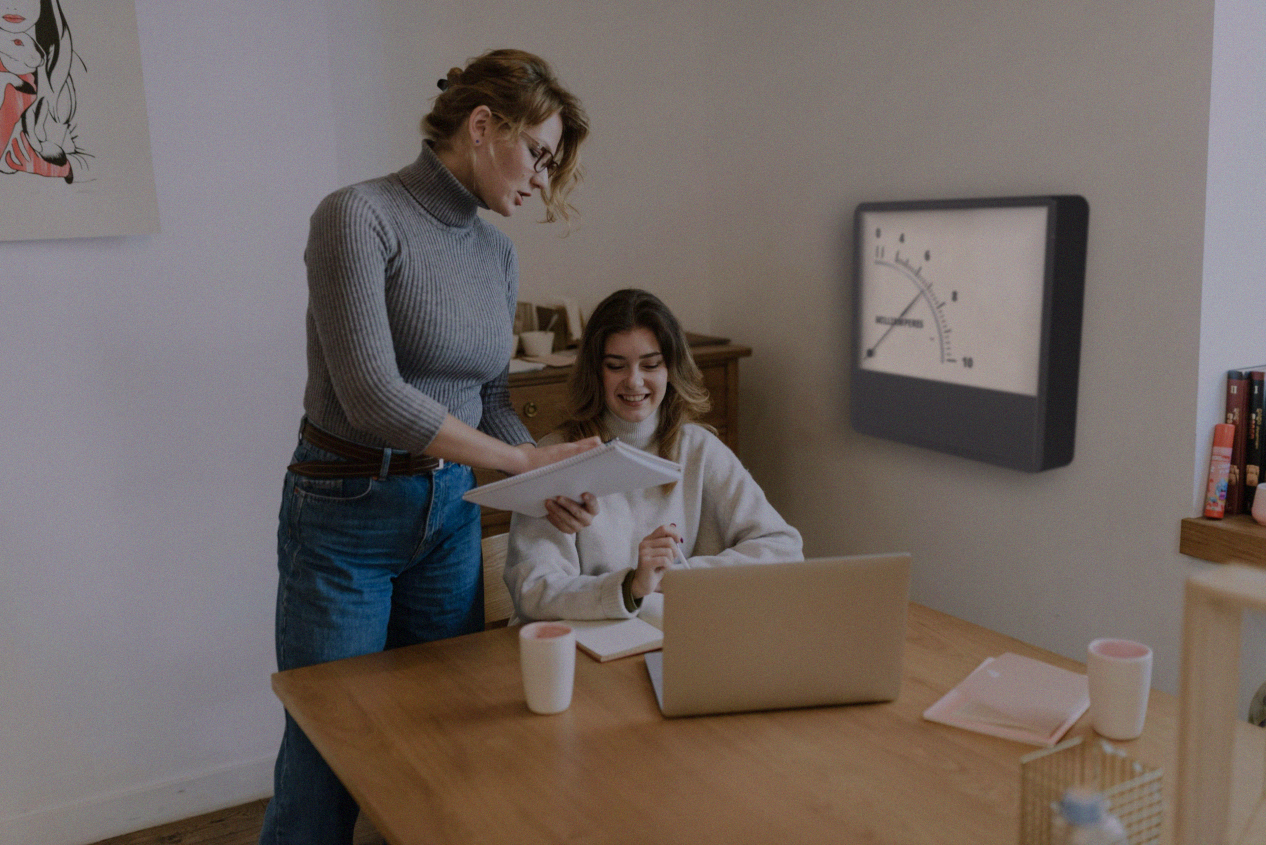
7 mA
